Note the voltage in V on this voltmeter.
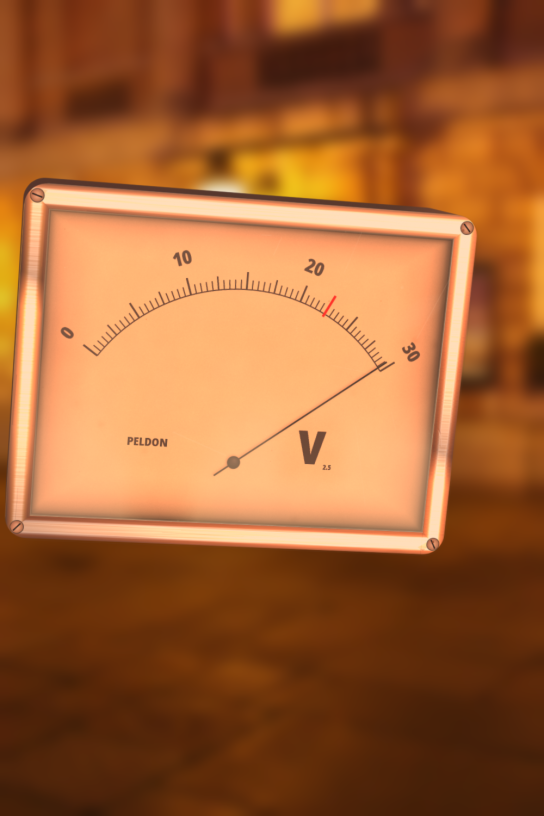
29.5 V
